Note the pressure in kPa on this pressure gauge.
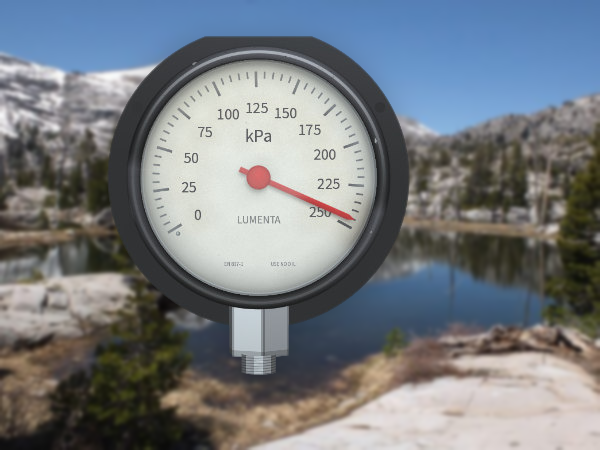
245 kPa
